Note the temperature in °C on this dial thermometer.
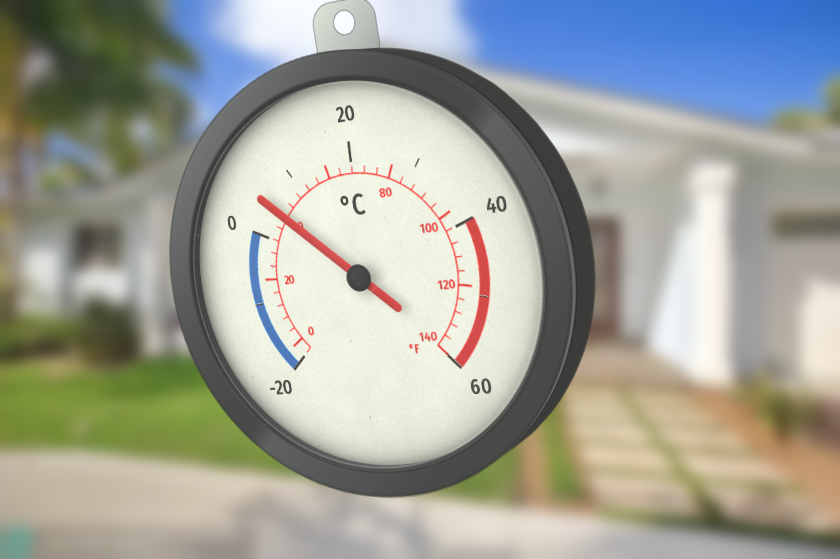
5 °C
